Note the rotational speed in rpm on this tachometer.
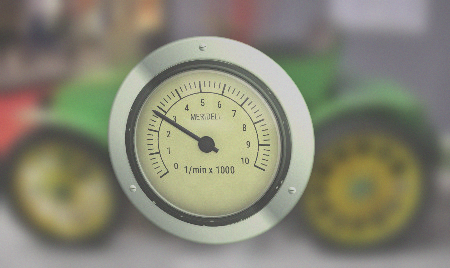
2800 rpm
